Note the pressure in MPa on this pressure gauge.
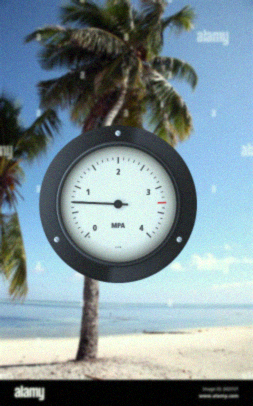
0.7 MPa
